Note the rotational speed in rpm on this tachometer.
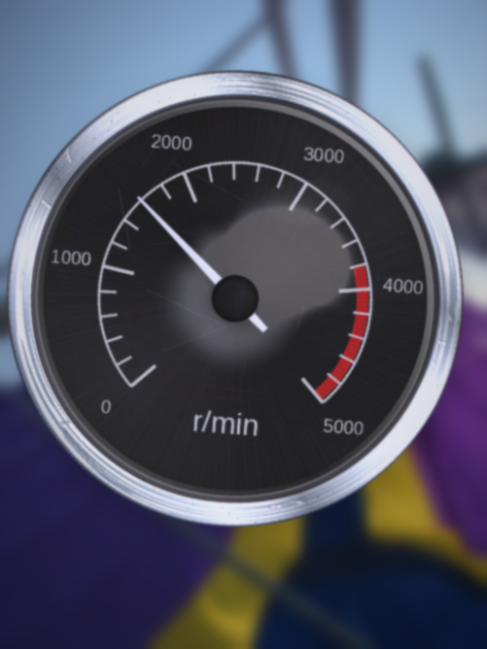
1600 rpm
